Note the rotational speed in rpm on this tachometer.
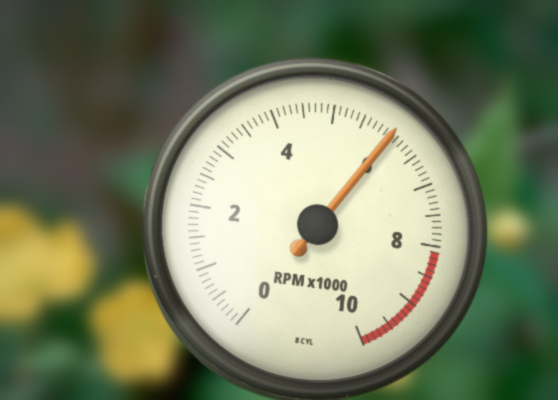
6000 rpm
